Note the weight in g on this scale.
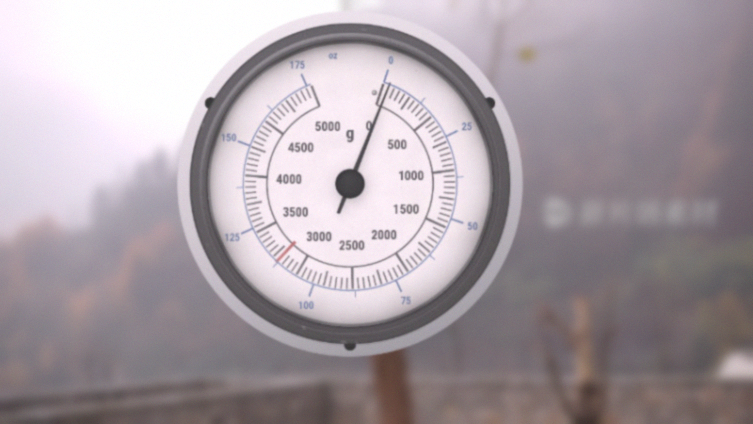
50 g
